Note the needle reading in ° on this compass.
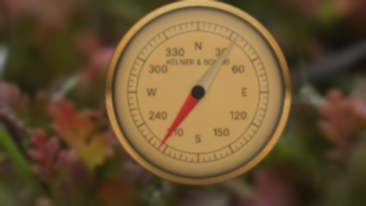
215 °
